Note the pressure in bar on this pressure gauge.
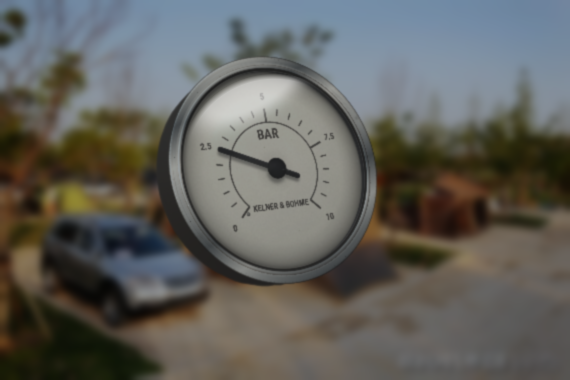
2.5 bar
